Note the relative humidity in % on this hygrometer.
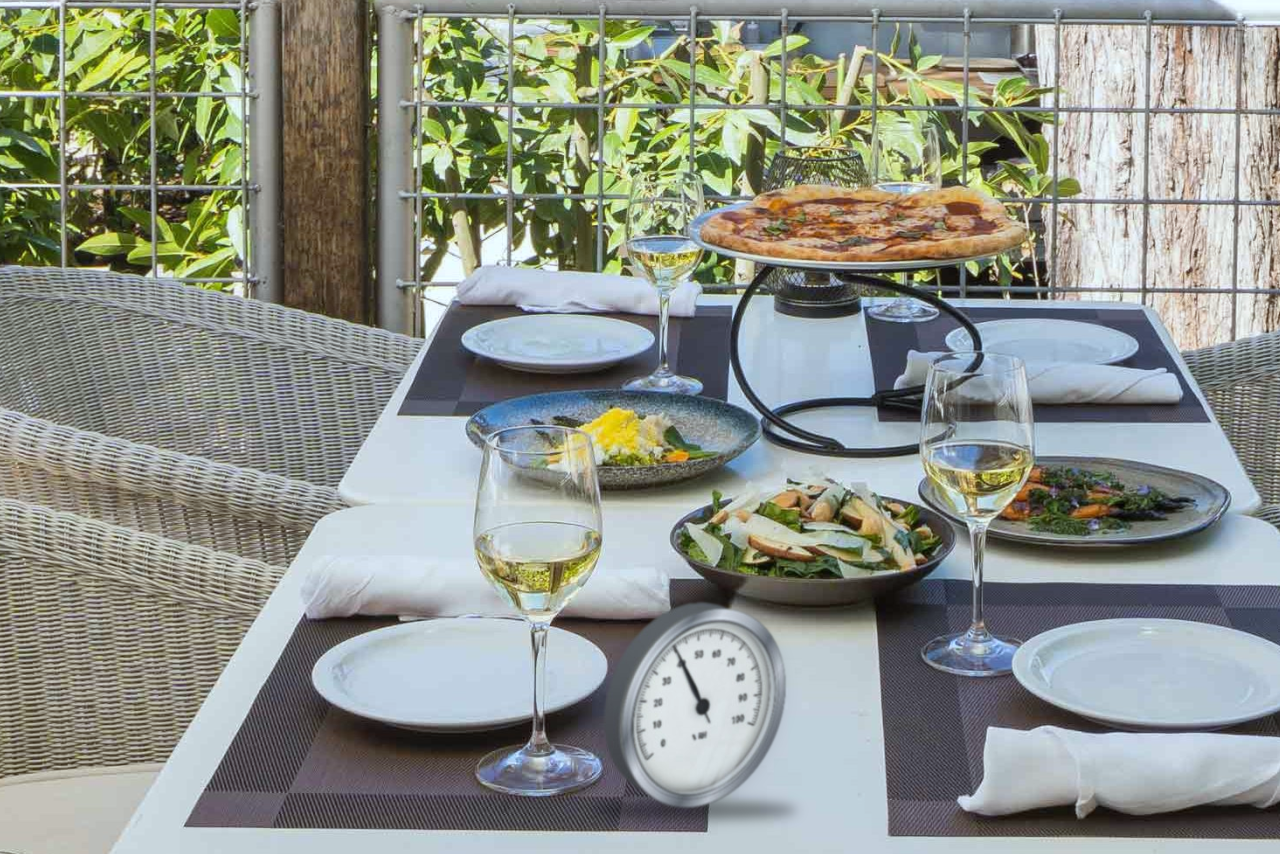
40 %
